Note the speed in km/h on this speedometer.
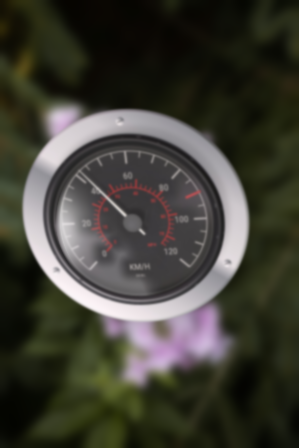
42.5 km/h
